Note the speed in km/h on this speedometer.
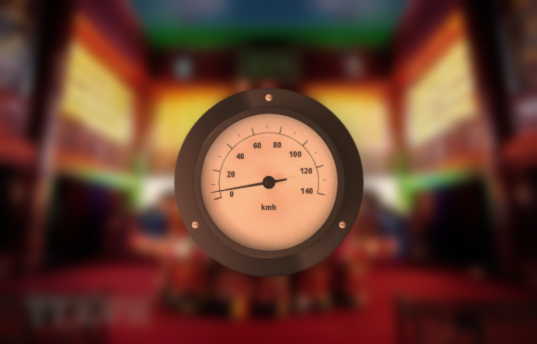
5 km/h
